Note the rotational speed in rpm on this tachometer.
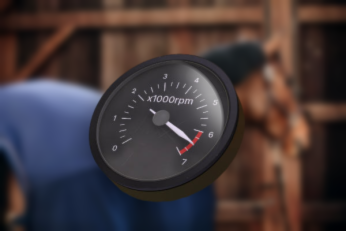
6500 rpm
